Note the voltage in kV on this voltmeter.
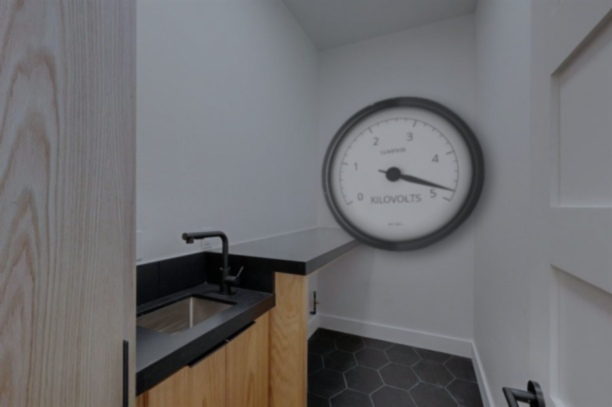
4.8 kV
